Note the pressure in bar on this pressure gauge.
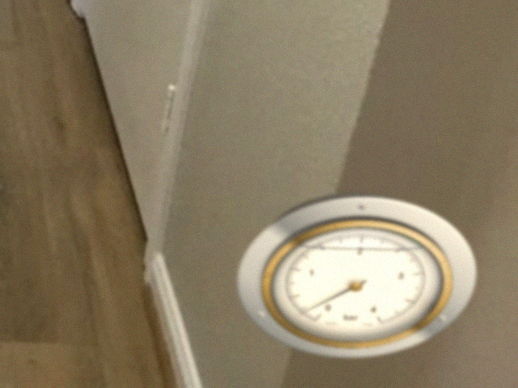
0.25 bar
